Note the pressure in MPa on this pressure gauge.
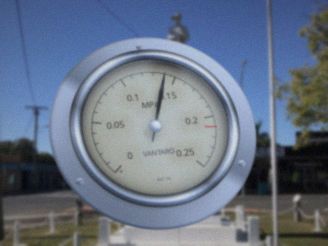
0.14 MPa
